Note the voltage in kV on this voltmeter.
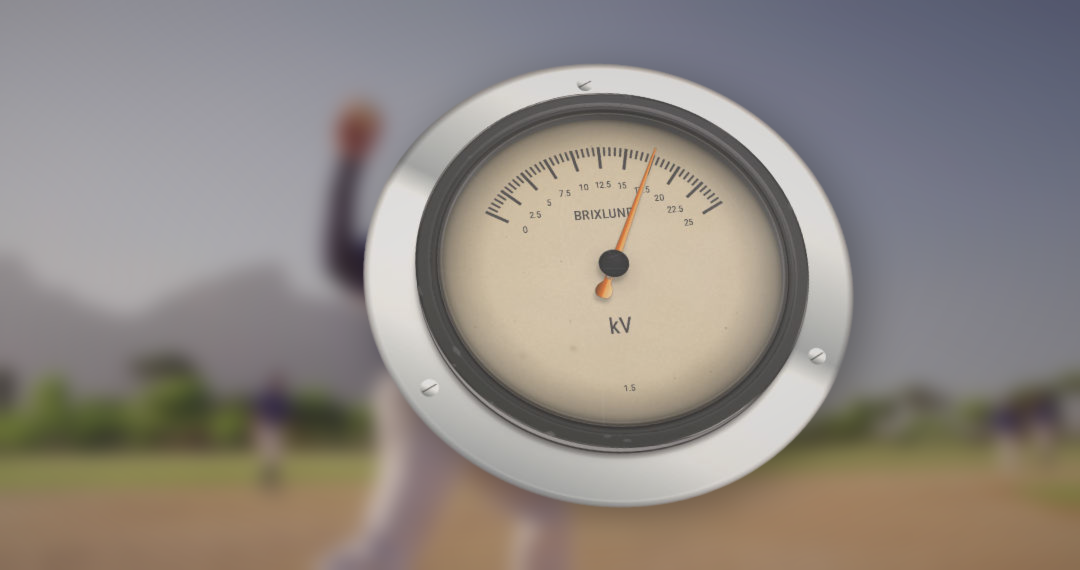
17.5 kV
